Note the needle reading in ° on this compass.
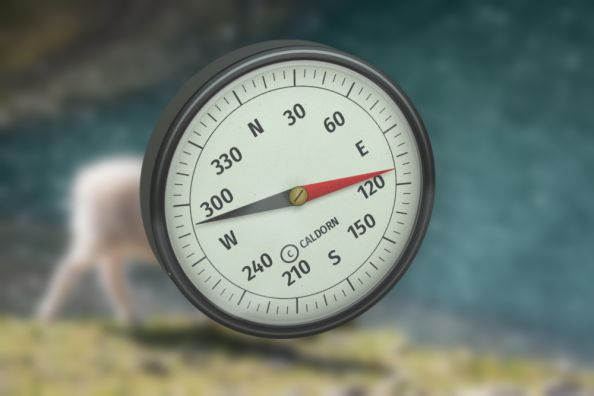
110 °
